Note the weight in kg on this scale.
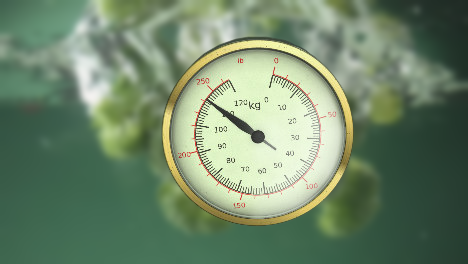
110 kg
